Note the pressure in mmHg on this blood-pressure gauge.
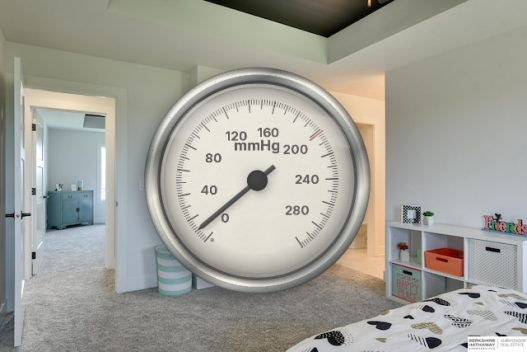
10 mmHg
